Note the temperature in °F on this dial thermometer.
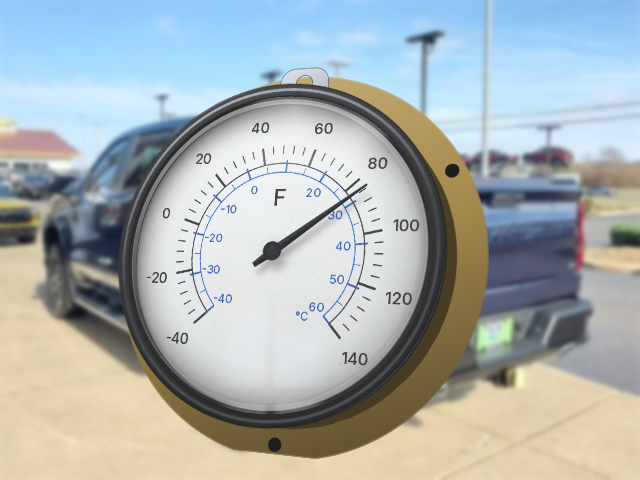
84 °F
